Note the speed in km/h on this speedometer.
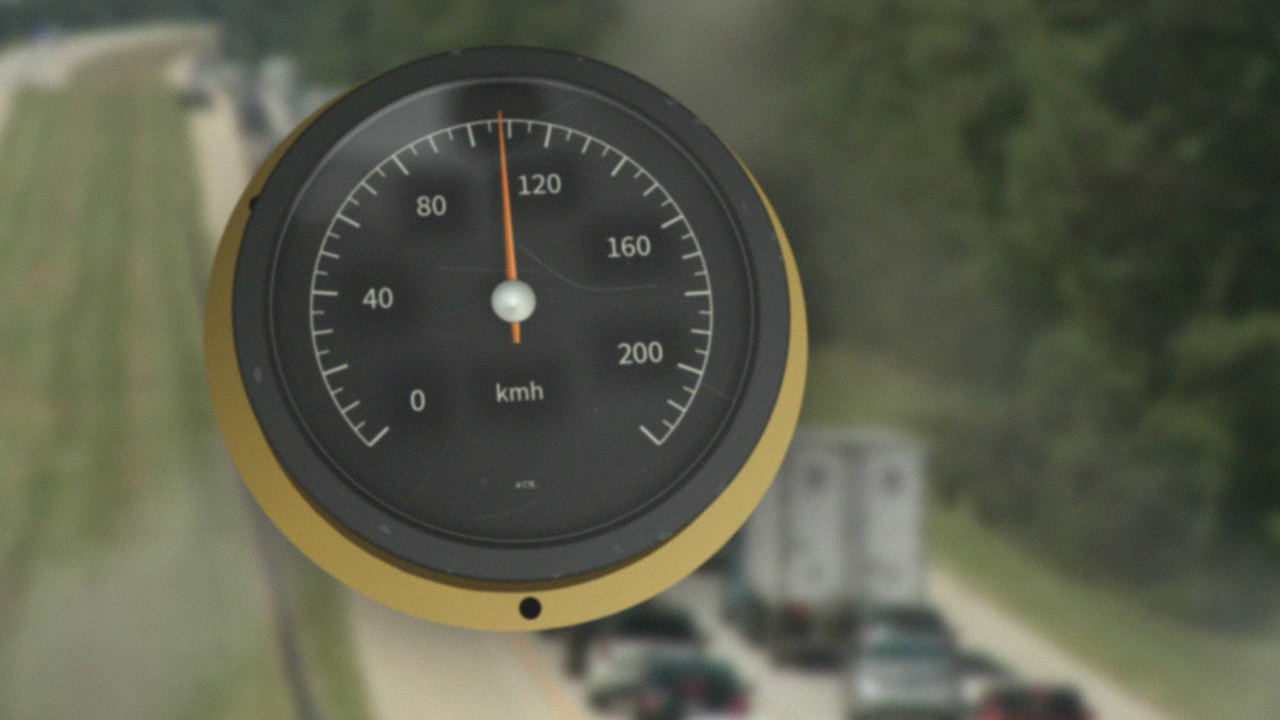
107.5 km/h
